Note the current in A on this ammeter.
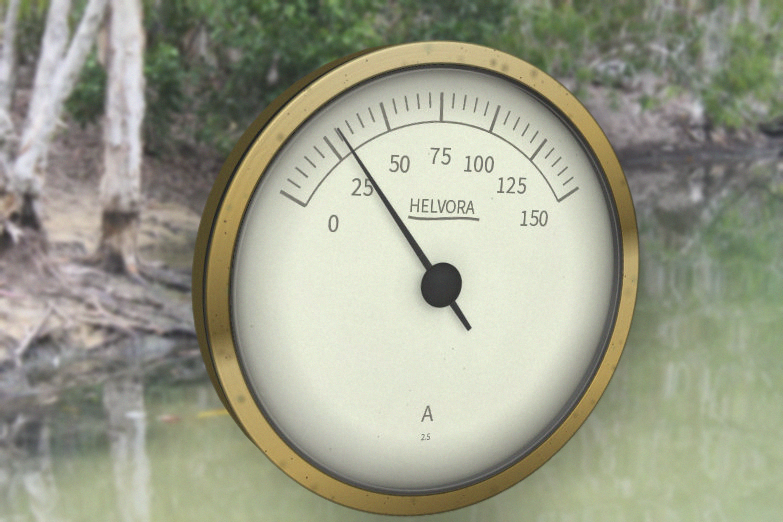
30 A
